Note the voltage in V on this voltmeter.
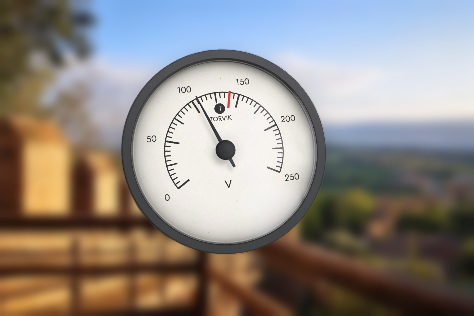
105 V
